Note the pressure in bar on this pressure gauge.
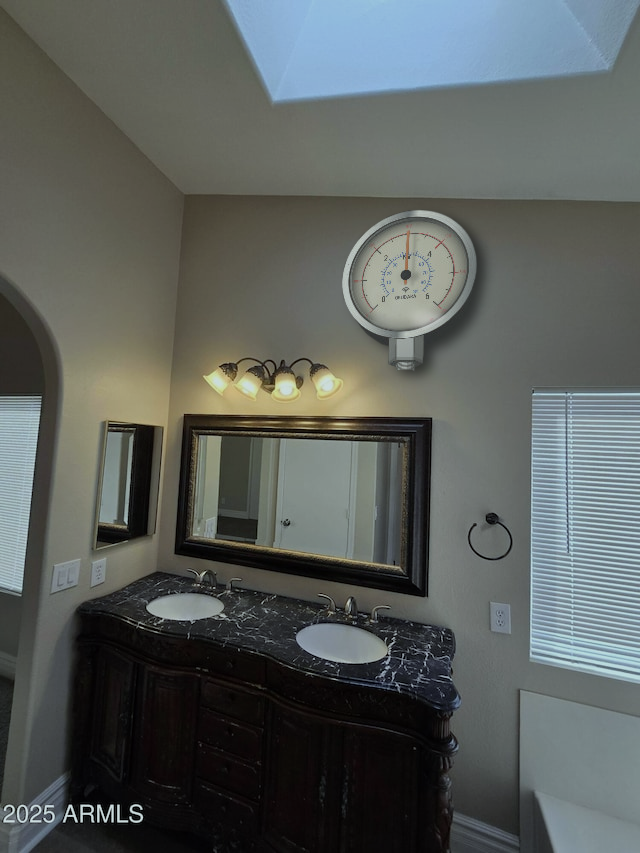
3 bar
